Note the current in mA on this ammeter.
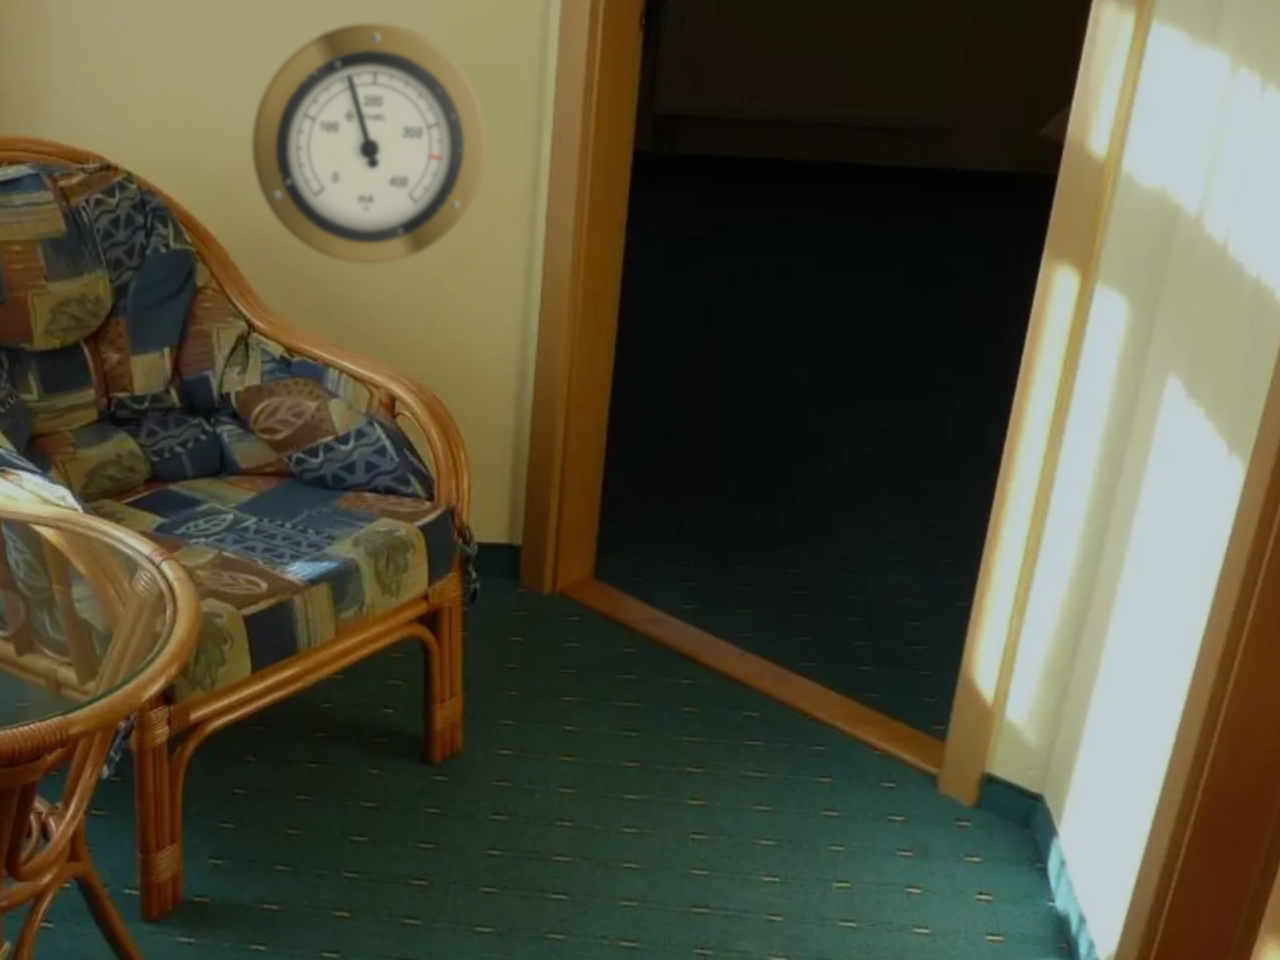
170 mA
